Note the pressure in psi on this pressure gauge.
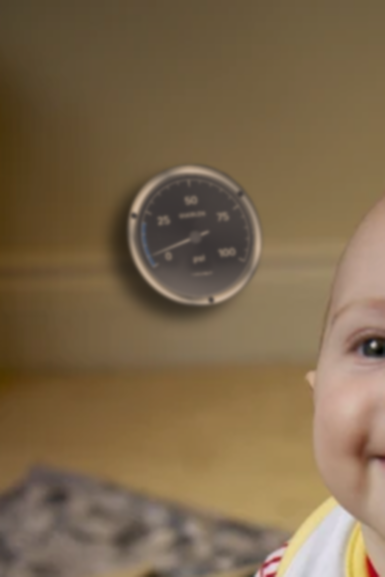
5 psi
